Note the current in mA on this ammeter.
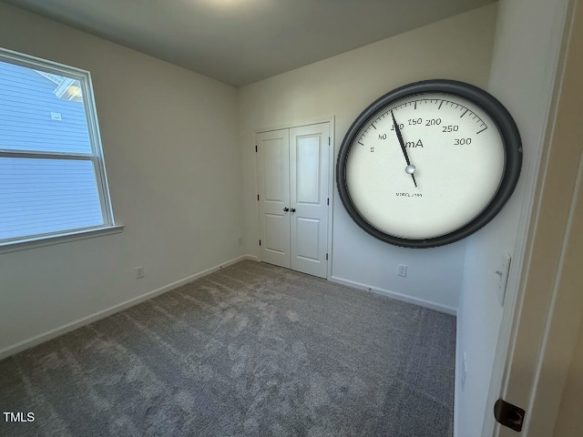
100 mA
